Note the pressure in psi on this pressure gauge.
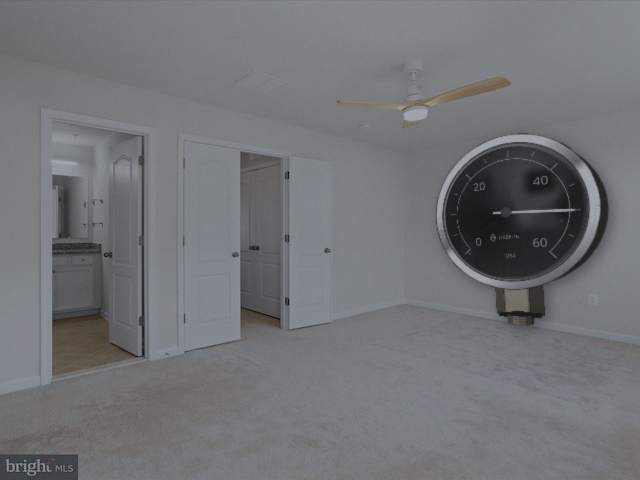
50 psi
